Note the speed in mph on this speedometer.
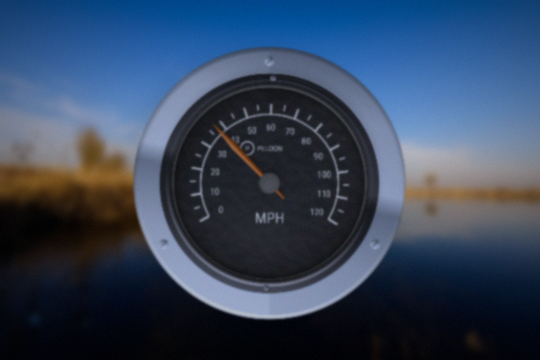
37.5 mph
